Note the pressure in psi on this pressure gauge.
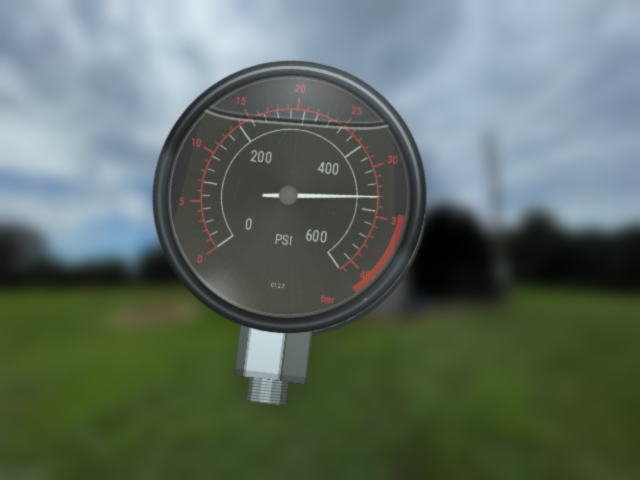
480 psi
